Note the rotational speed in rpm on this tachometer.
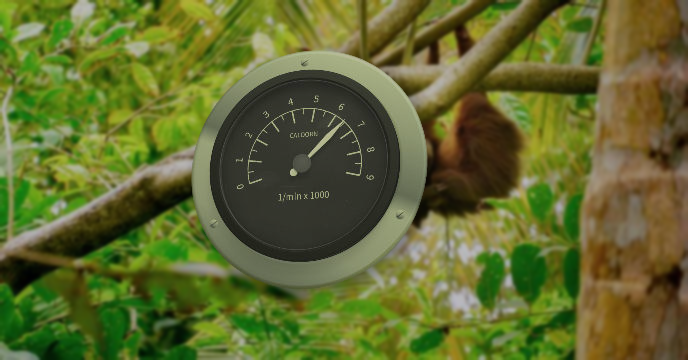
6500 rpm
